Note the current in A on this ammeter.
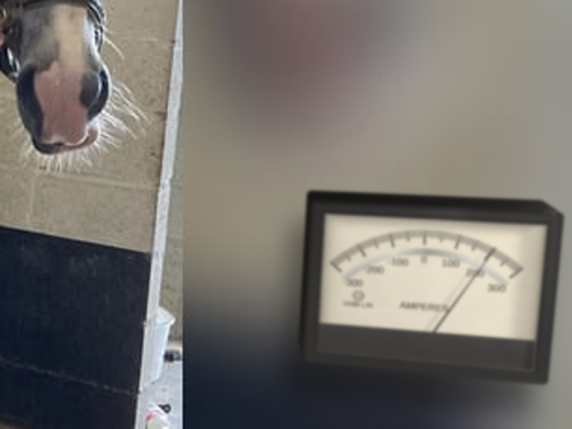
200 A
